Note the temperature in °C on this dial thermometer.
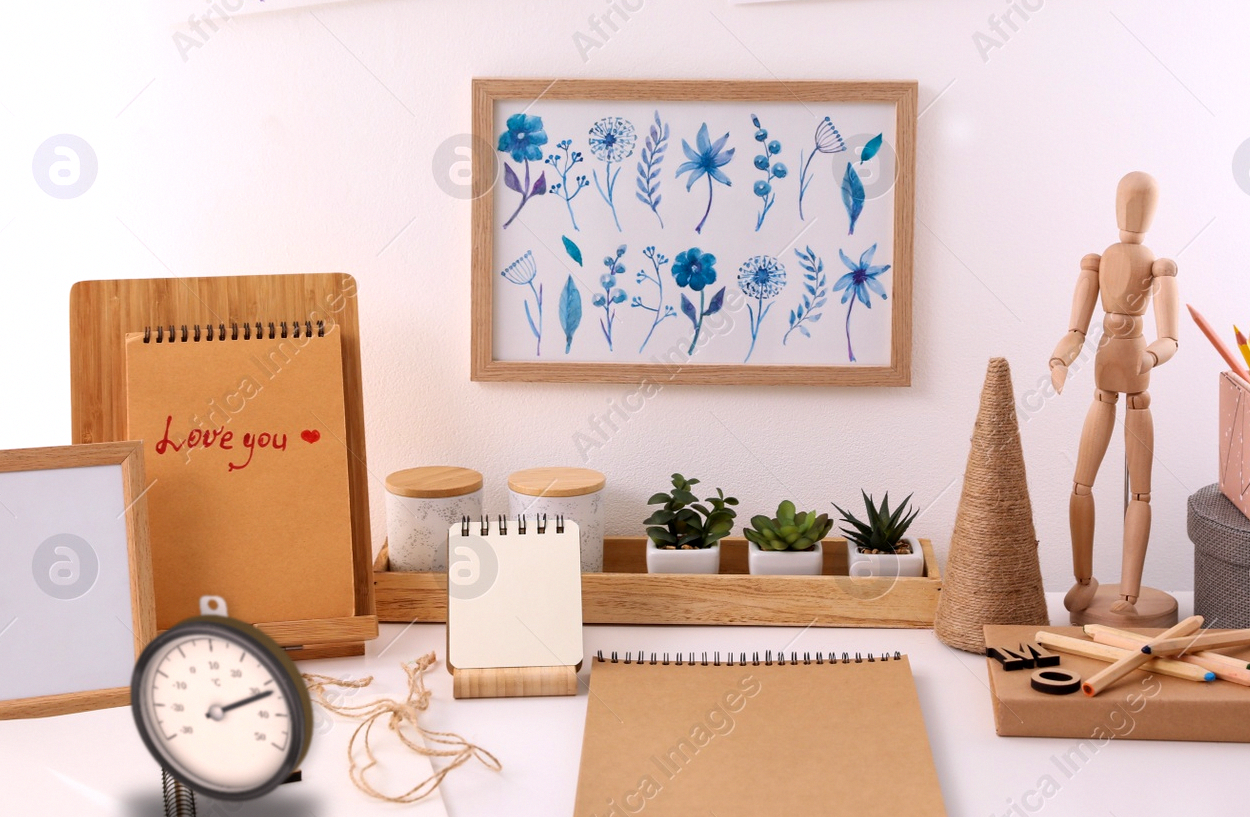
32.5 °C
